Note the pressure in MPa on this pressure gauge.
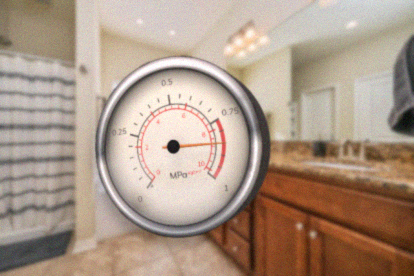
0.85 MPa
